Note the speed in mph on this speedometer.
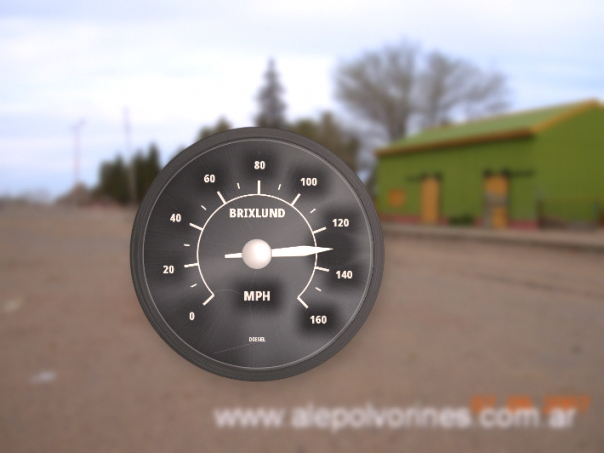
130 mph
